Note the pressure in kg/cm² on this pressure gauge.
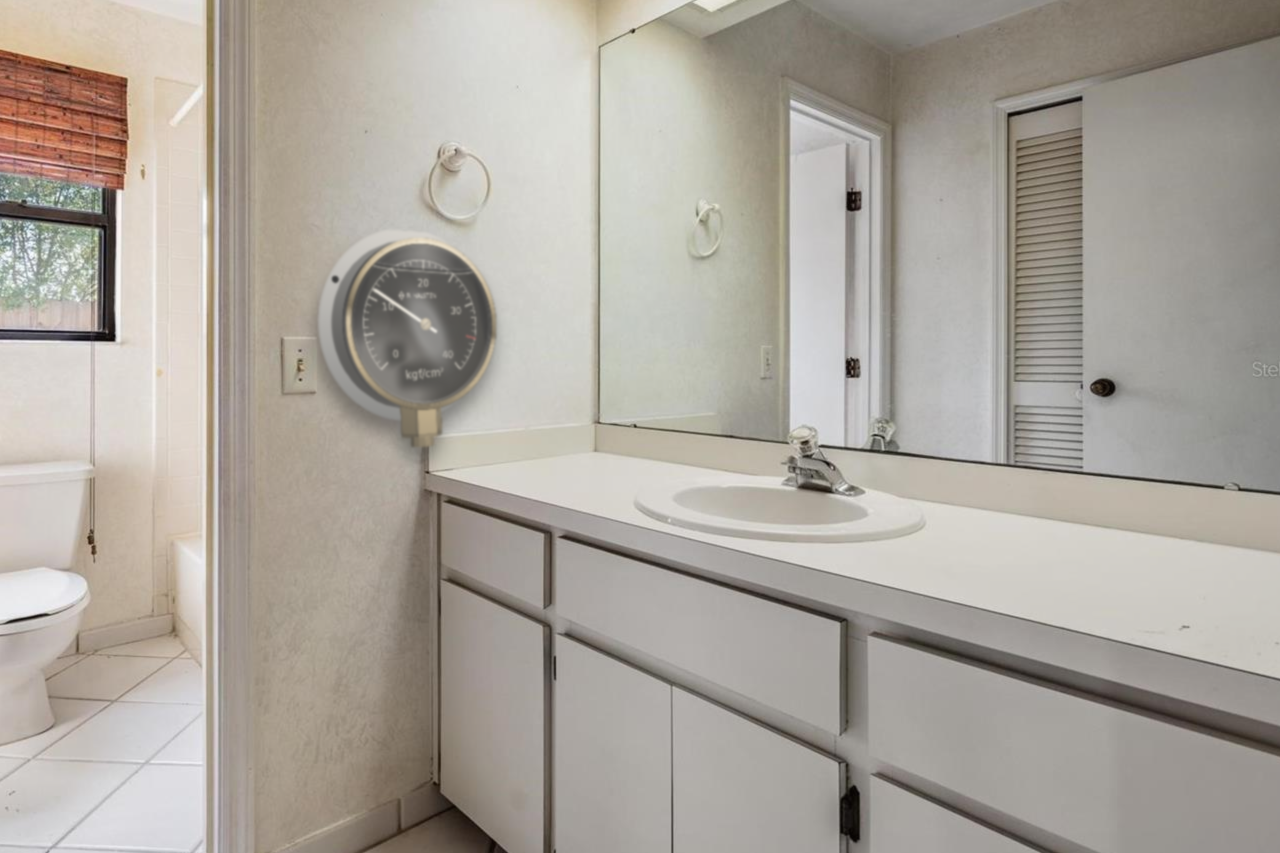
11 kg/cm²
